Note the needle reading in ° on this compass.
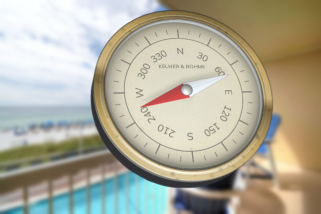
250 °
